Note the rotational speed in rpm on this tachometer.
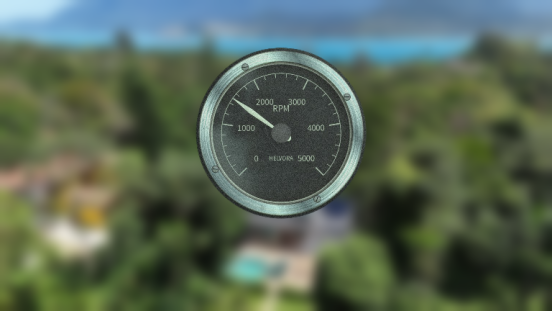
1500 rpm
